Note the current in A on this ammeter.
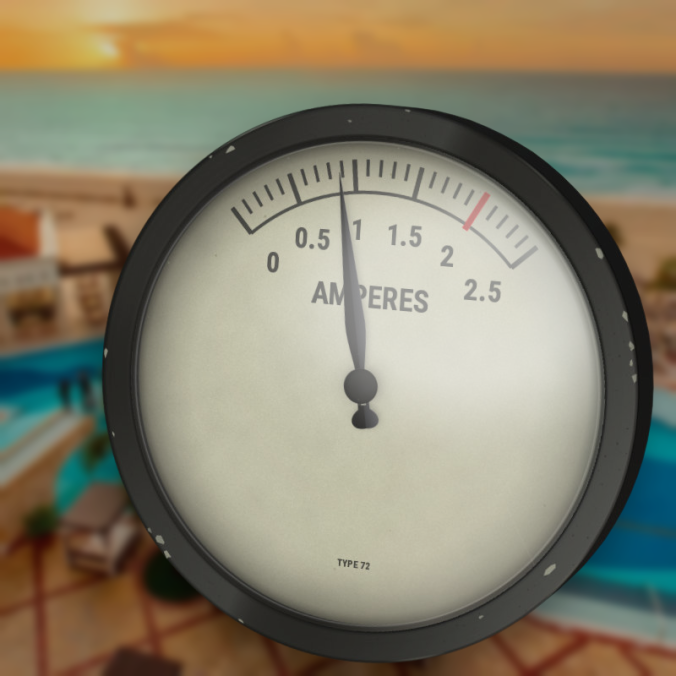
0.9 A
